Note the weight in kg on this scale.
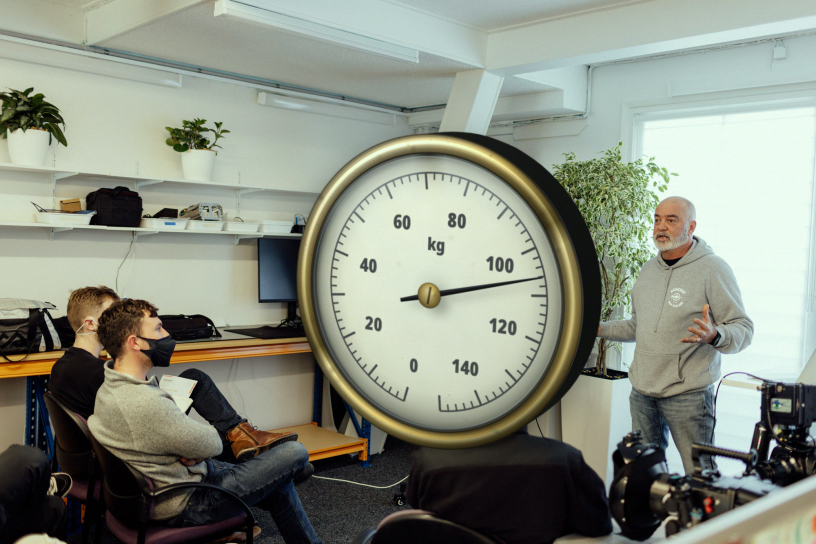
106 kg
